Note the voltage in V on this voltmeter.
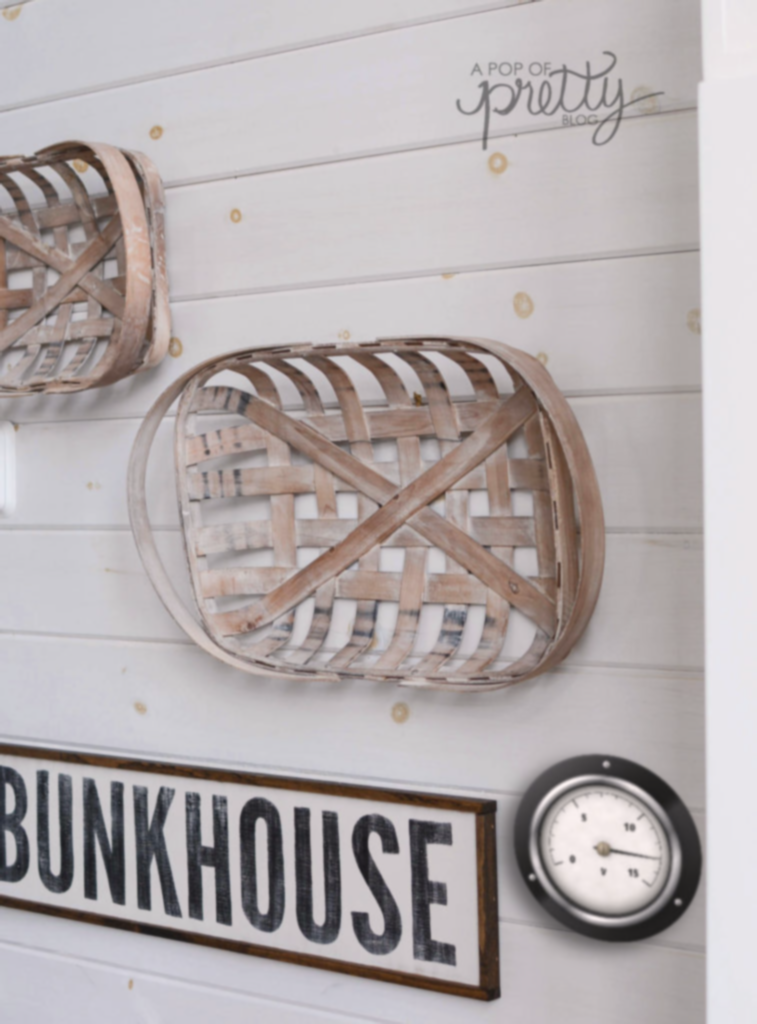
13 V
